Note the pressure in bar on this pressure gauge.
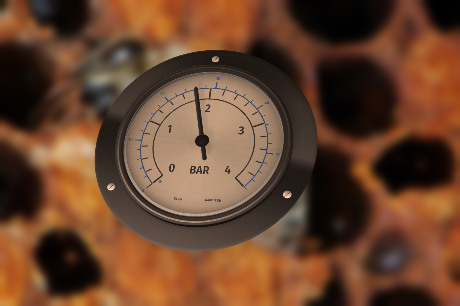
1.8 bar
